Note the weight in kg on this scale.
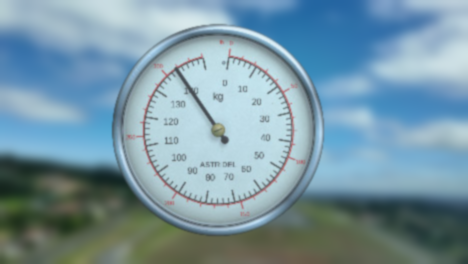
140 kg
